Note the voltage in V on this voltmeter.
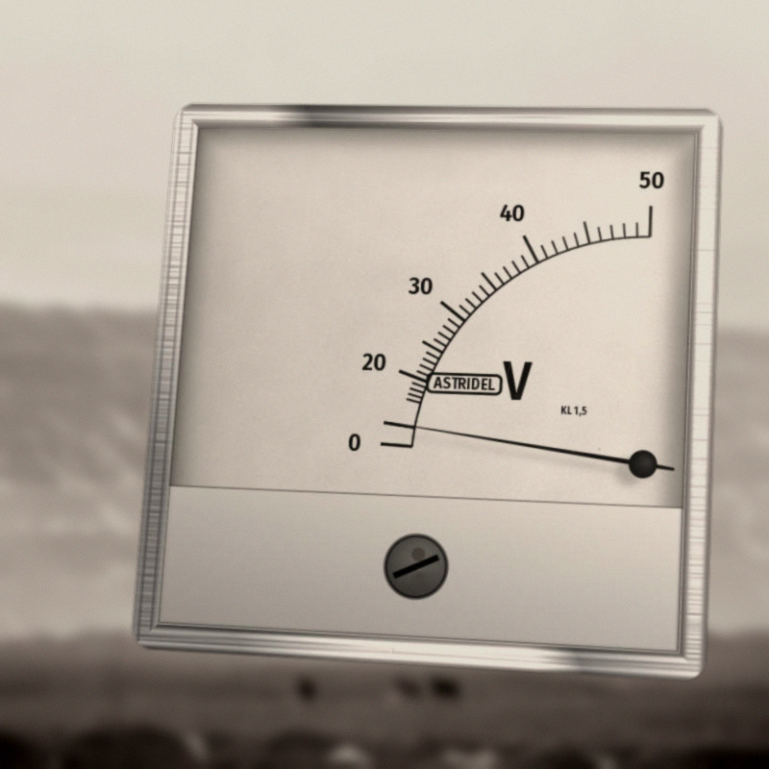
10 V
